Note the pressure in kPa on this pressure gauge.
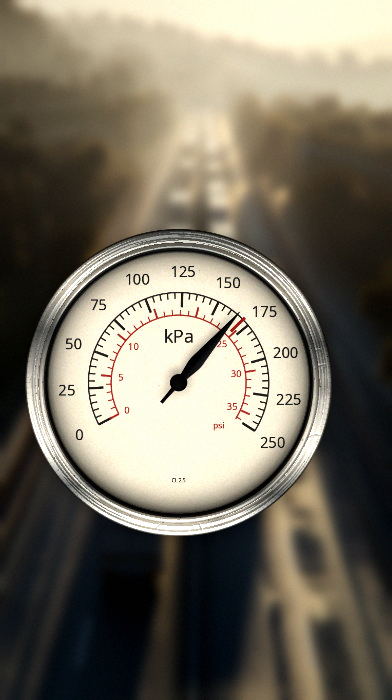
165 kPa
